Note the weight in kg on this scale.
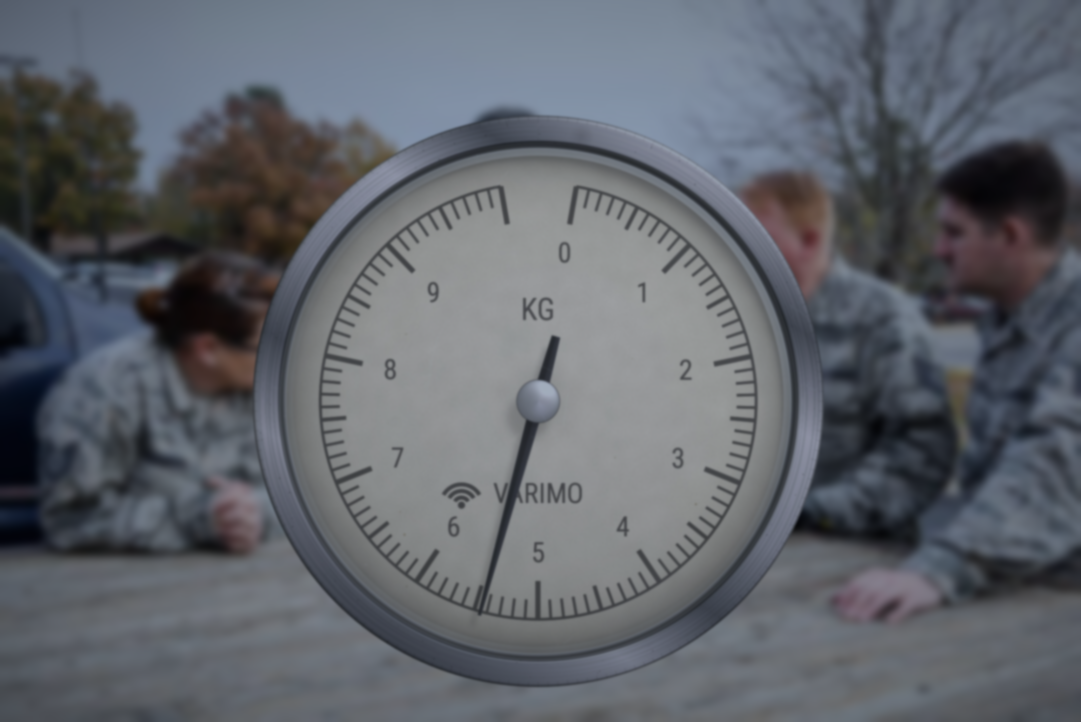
5.45 kg
